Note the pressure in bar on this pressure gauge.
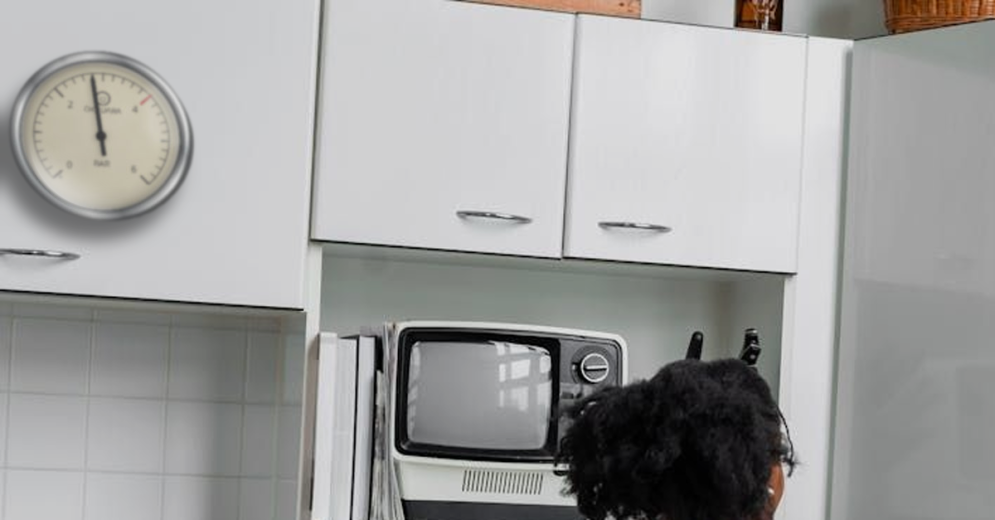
2.8 bar
